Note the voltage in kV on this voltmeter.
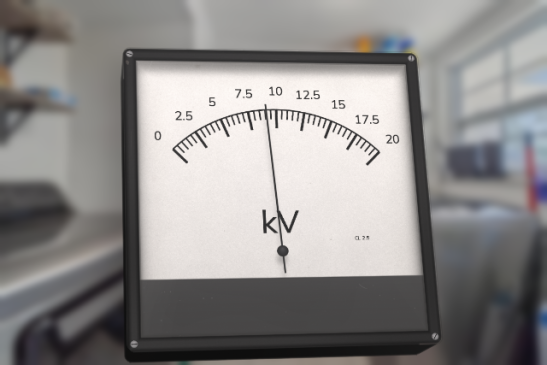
9 kV
